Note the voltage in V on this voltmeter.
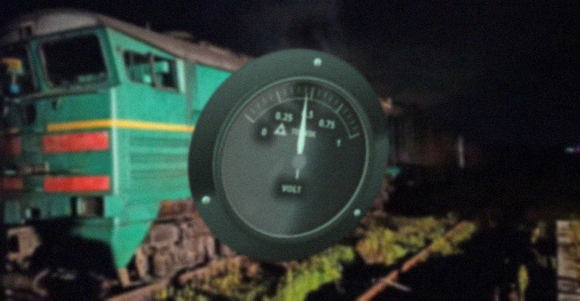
0.45 V
